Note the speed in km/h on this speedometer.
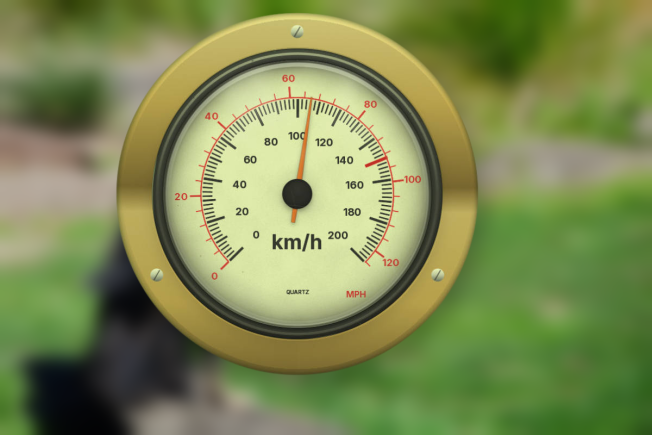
106 km/h
